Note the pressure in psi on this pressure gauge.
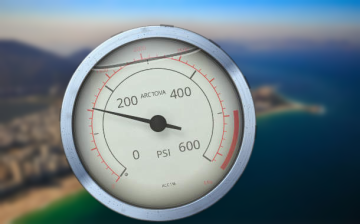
150 psi
